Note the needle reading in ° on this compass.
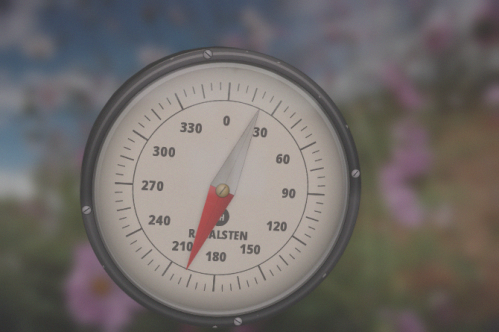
200 °
